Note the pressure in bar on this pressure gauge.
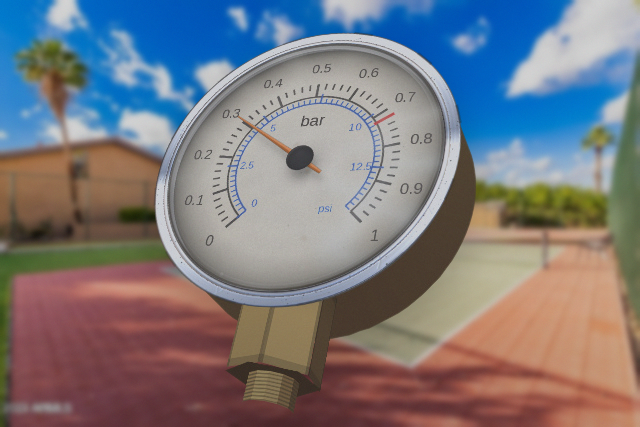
0.3 bar
